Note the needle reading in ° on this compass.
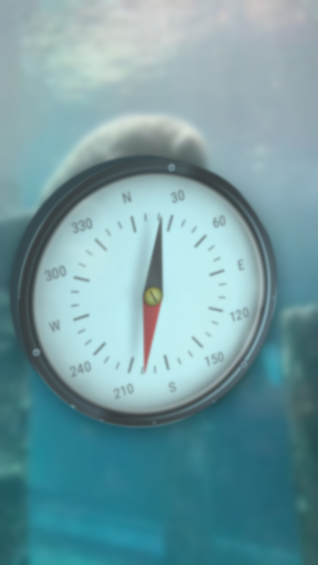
200 °
